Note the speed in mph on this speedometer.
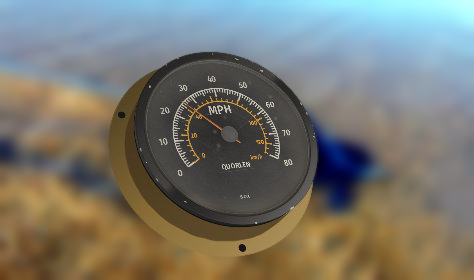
25 mph
